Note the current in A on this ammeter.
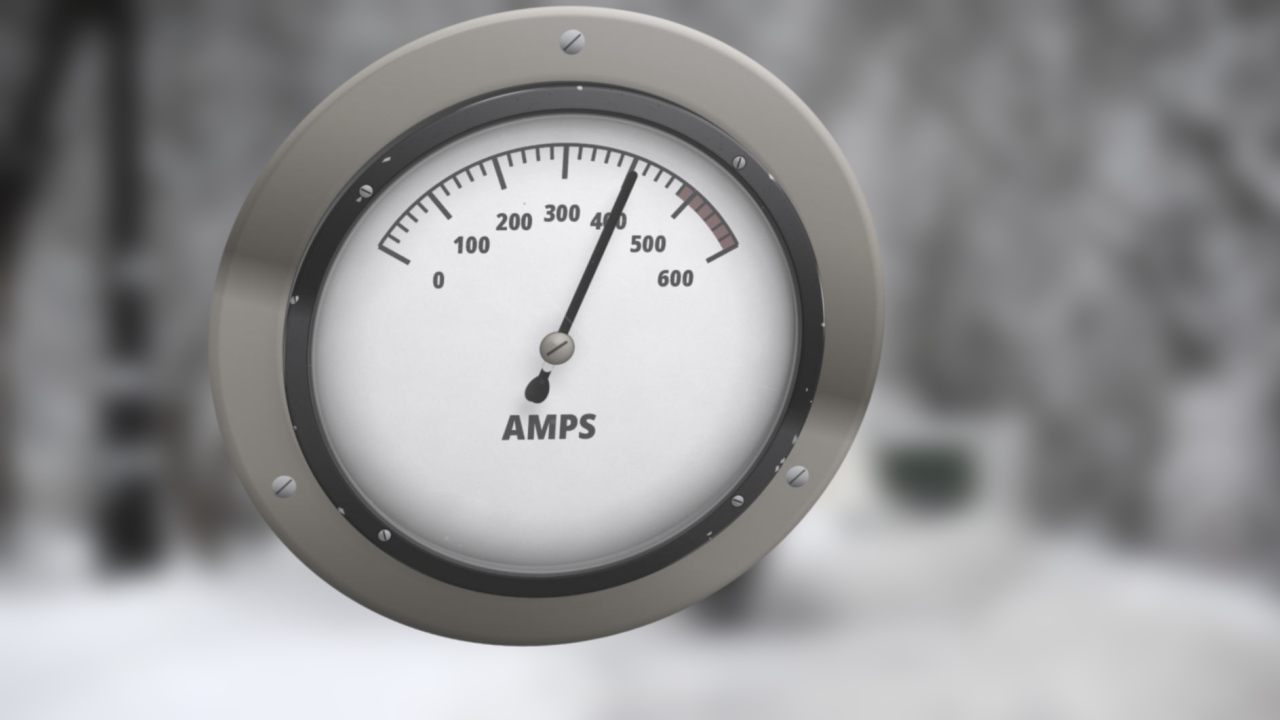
400 A
